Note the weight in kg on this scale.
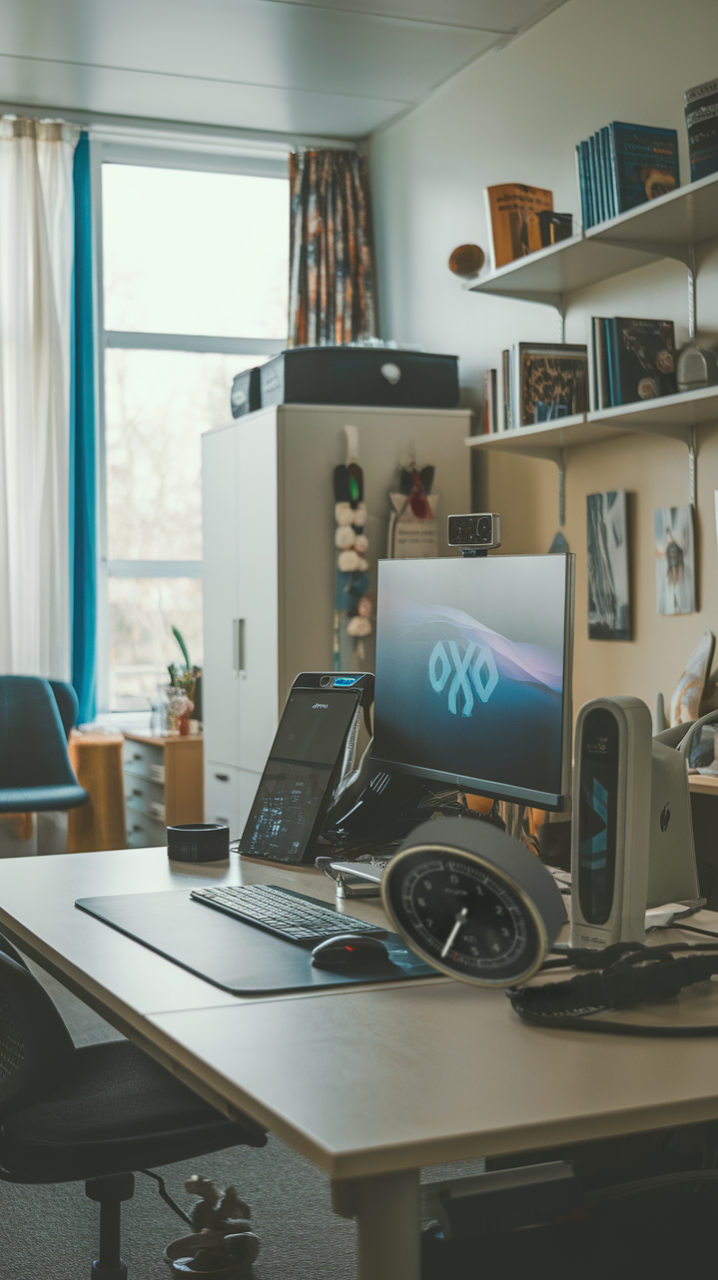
6 kg
